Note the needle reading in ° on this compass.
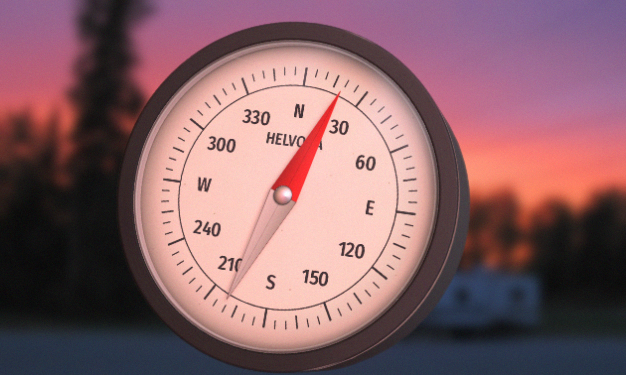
20 °
